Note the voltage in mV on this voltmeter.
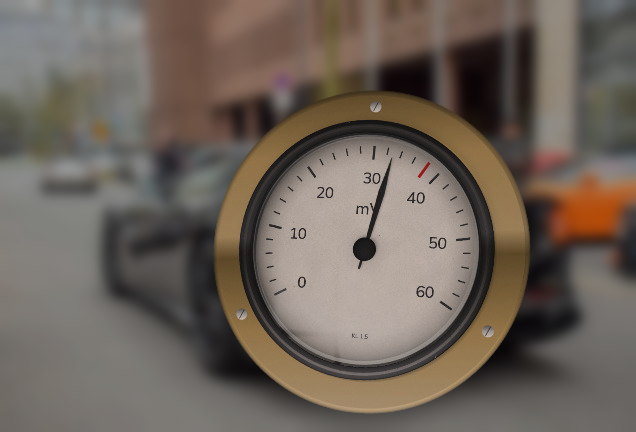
33 mV
